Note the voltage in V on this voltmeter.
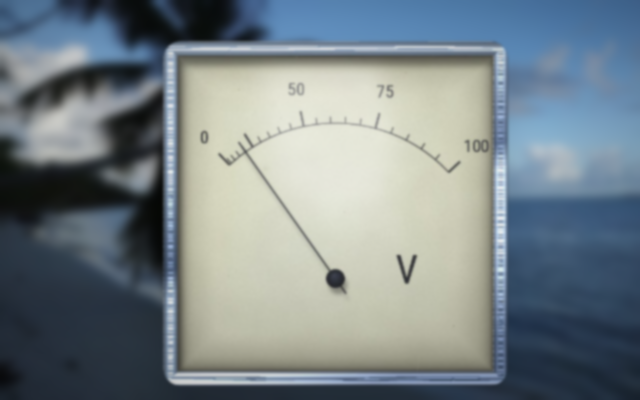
20 V
